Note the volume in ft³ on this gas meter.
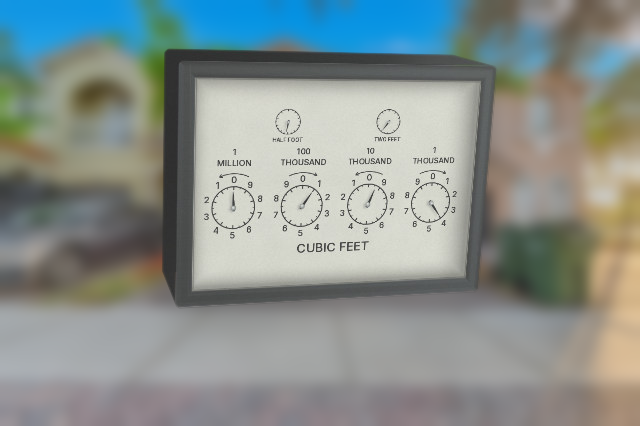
9400 ft³
